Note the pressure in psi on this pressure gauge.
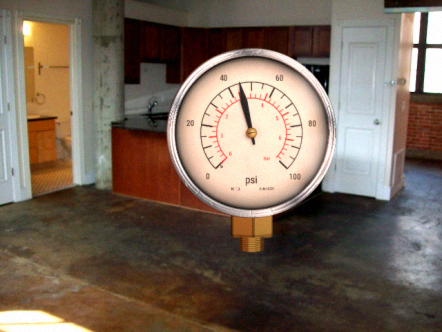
45 psi
